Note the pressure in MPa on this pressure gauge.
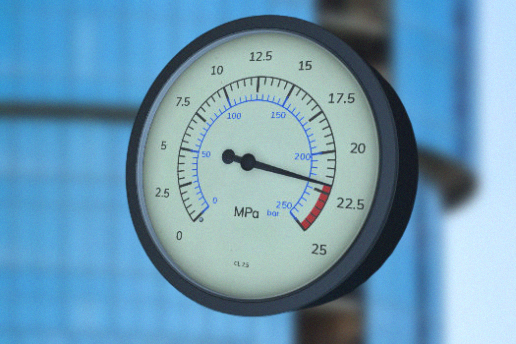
22 MPa
